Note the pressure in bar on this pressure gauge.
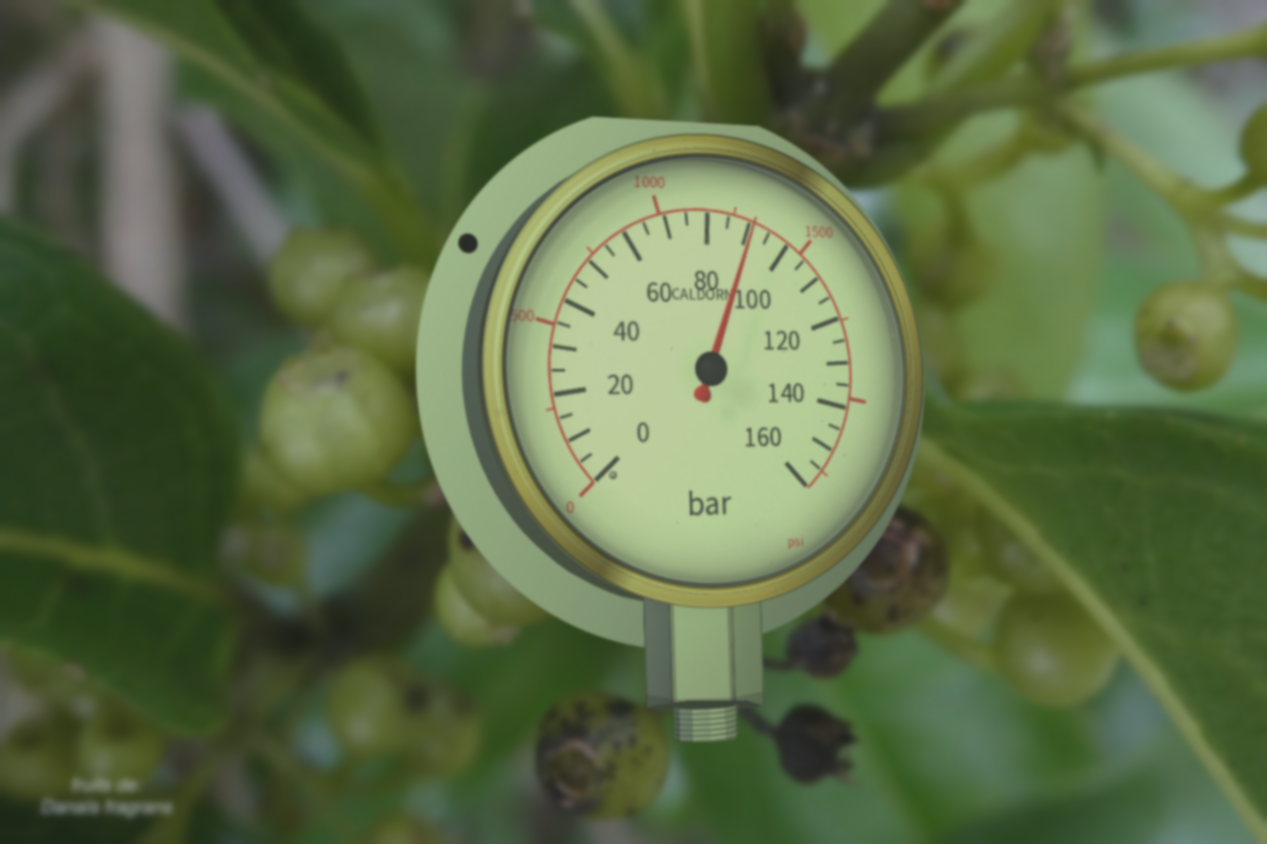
90 bar
